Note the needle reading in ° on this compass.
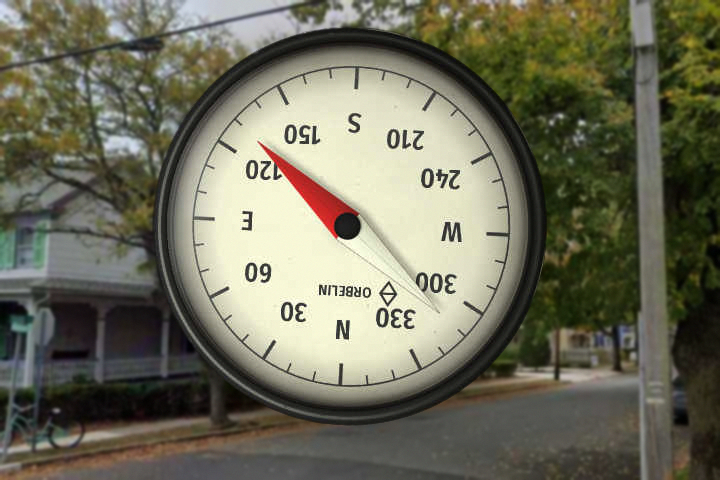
130 °
